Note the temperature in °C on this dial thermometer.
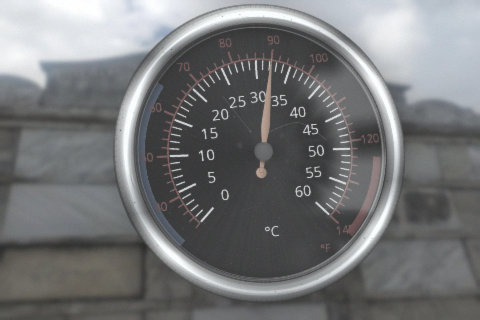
32 °C
